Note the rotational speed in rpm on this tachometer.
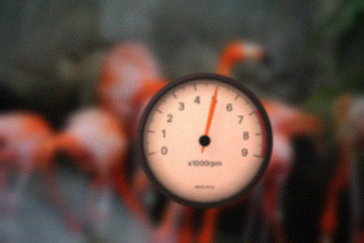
5000 rpm
